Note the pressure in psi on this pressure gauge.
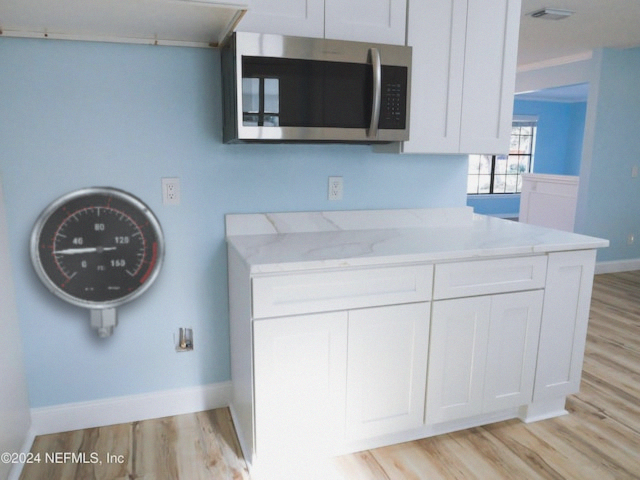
25 psi
